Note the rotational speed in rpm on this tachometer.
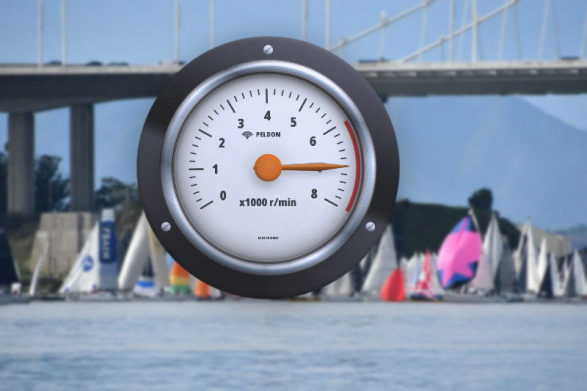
7000 rpm
